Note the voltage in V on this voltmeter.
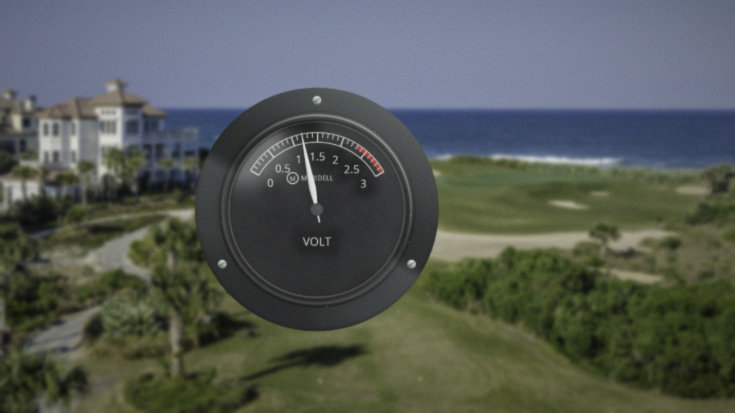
1.2 V
